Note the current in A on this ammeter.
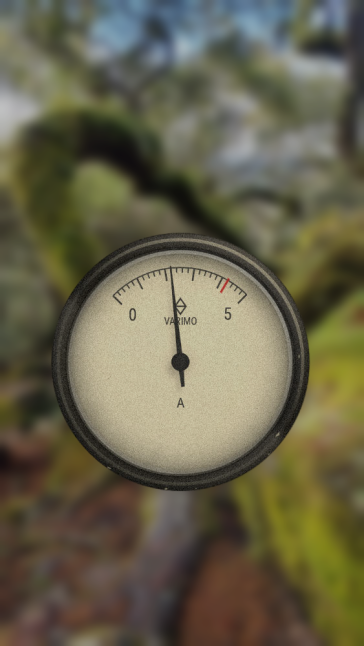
2.2 A
